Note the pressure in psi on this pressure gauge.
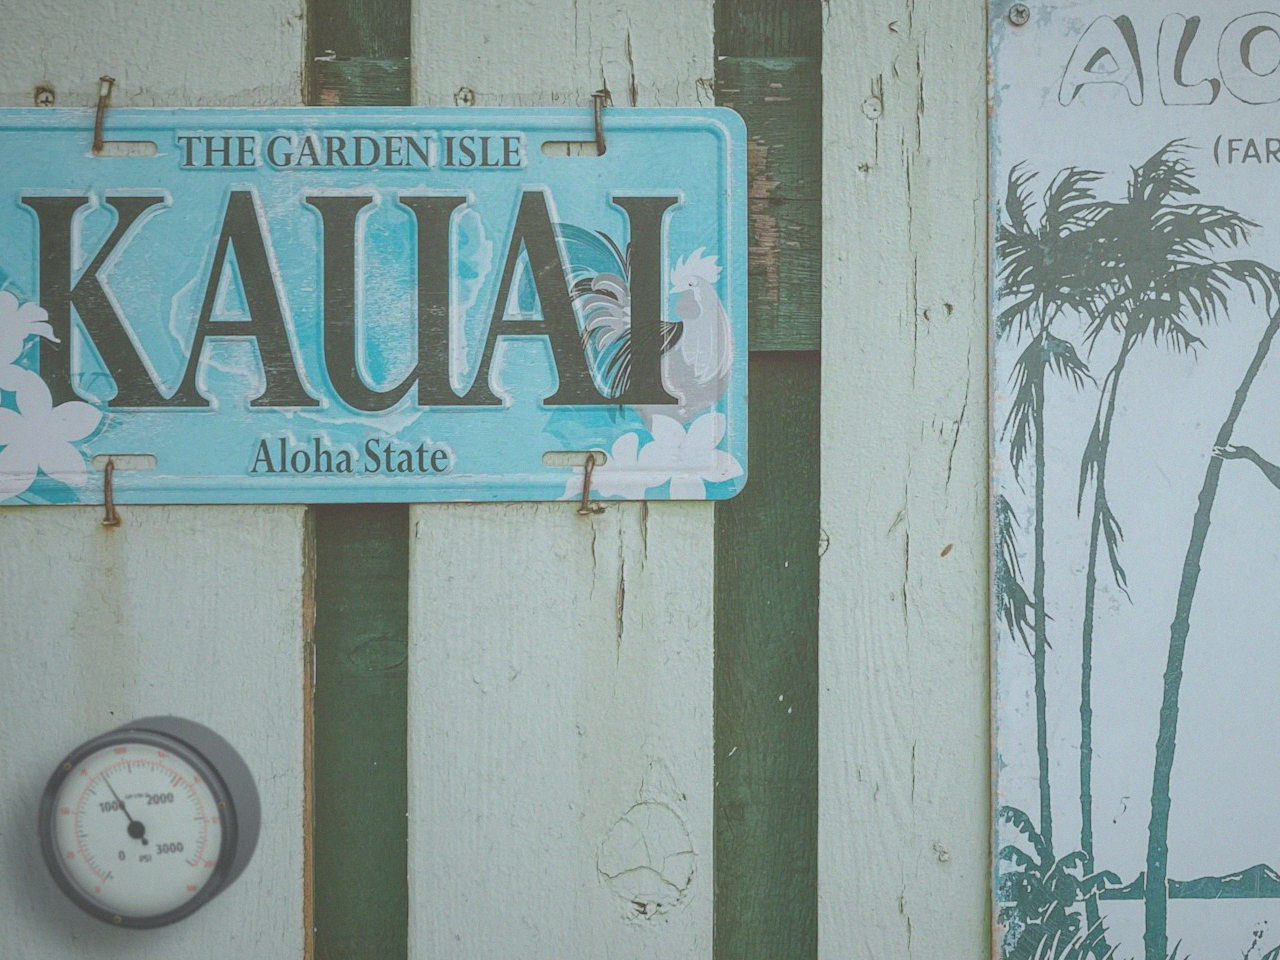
1250 psi
